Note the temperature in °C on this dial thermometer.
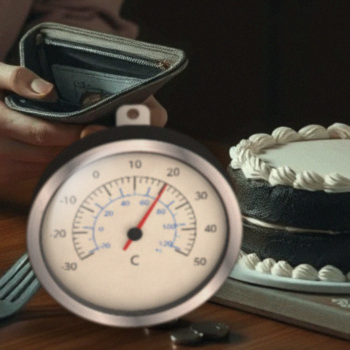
20 °C
